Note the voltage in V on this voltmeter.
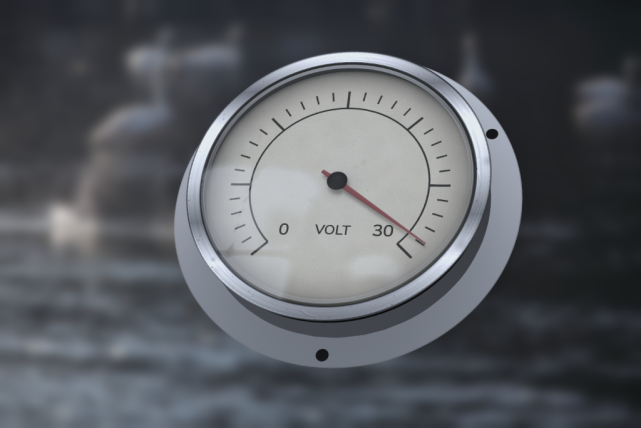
29 V
